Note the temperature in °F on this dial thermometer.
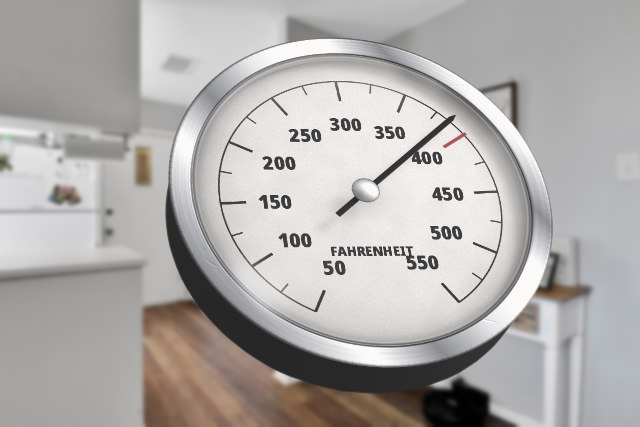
387.5 °F
